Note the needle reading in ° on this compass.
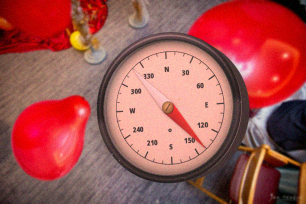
140 °
